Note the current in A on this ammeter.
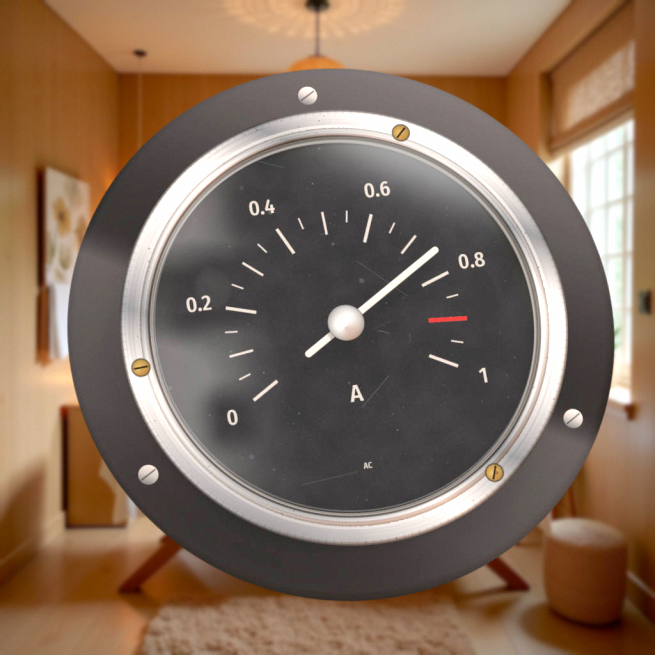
0.75 A
